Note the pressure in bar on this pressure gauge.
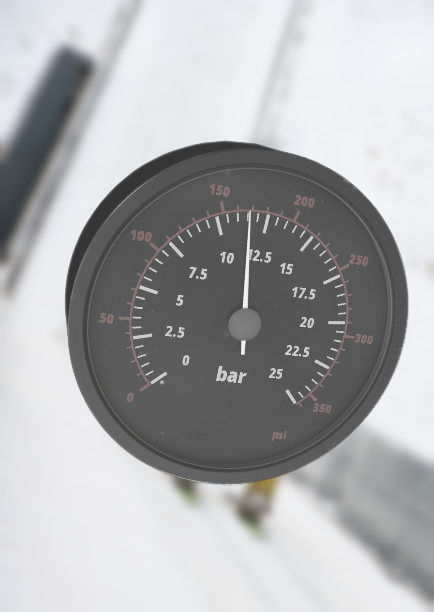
11.5 bar
